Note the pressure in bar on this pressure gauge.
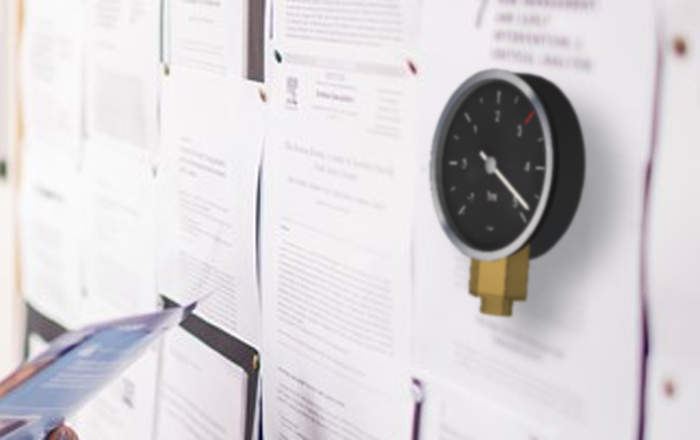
4.75 bar
